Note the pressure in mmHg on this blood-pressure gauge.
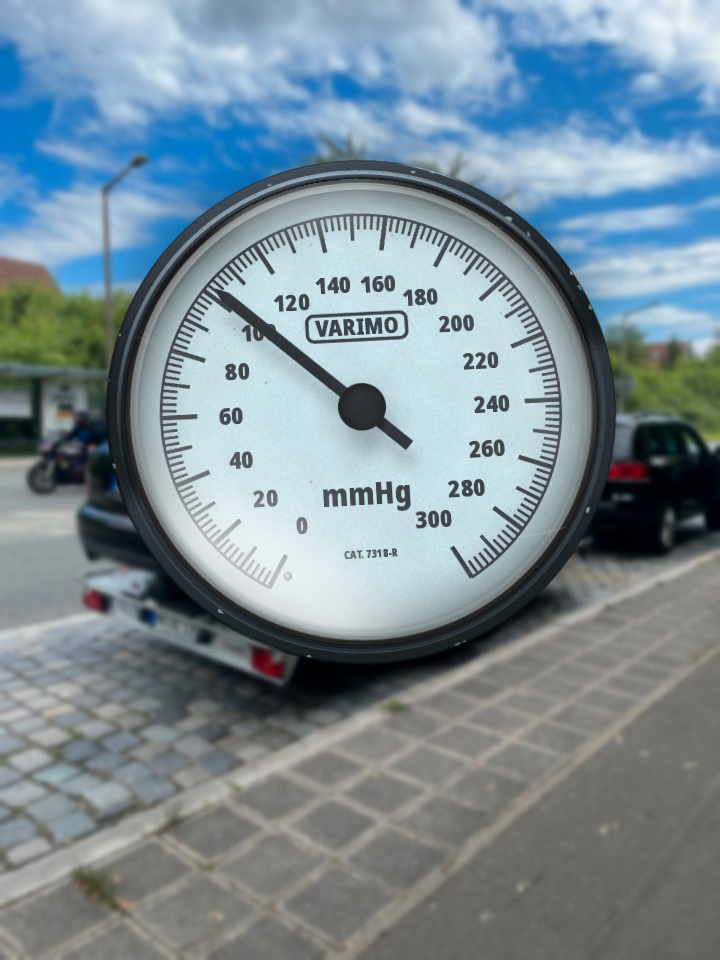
102 mmHg
